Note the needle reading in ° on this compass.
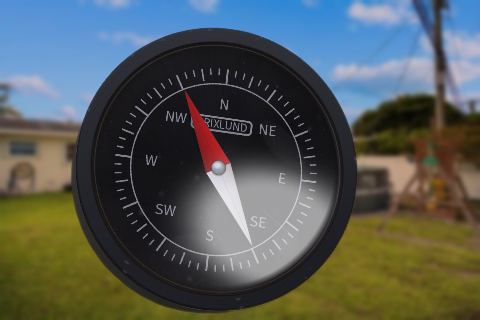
330 °
